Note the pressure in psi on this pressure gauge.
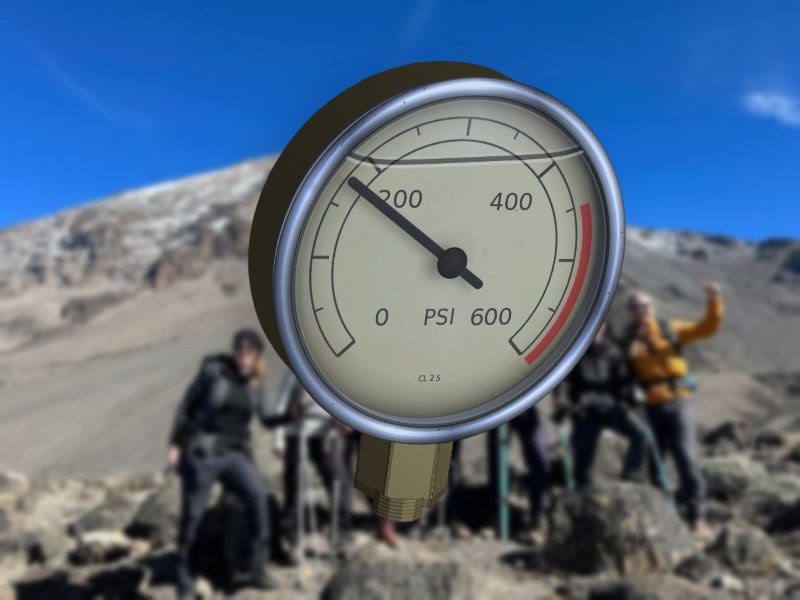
175 psi
